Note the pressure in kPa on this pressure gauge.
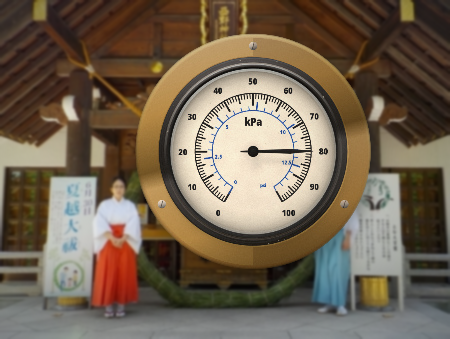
80 kPa
